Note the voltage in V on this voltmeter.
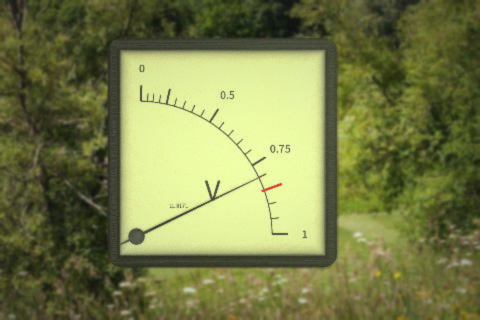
0.8 V
